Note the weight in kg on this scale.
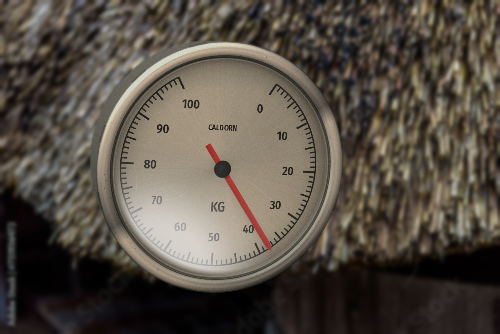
38 kg
